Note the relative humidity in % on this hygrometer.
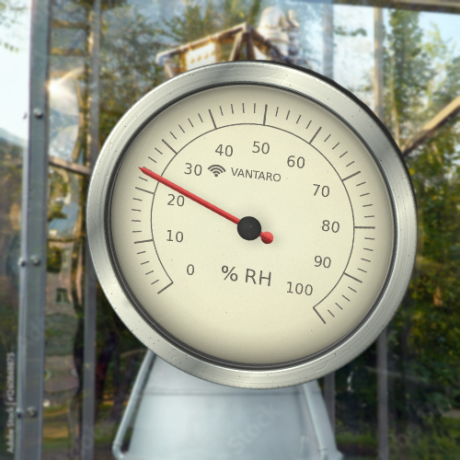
24 %
